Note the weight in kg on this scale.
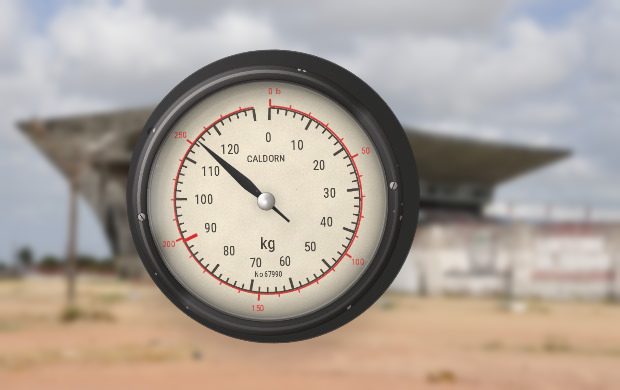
115 kg
